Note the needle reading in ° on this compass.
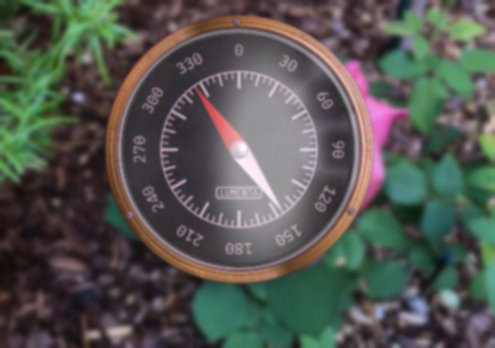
325 °
